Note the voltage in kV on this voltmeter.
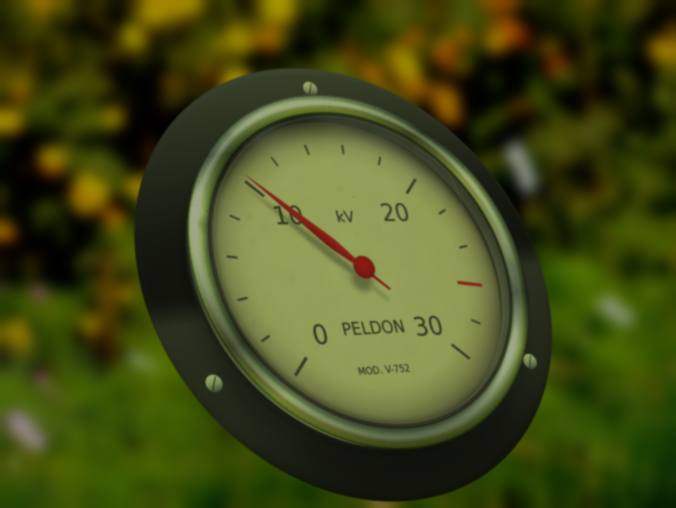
10 kV
